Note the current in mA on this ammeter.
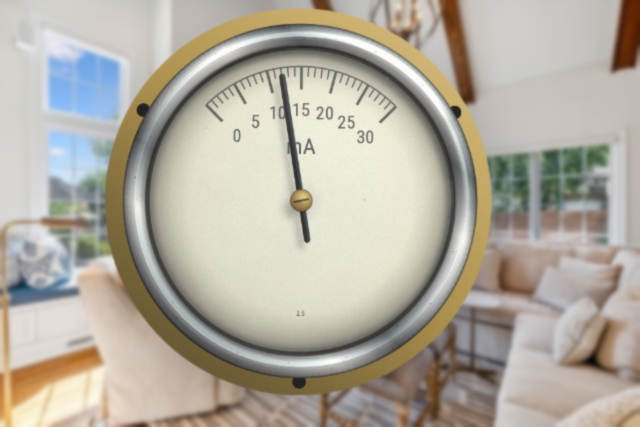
12 mA
